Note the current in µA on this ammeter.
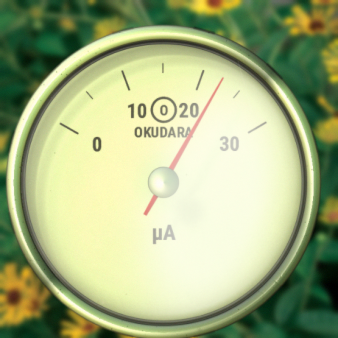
22.5 µA
